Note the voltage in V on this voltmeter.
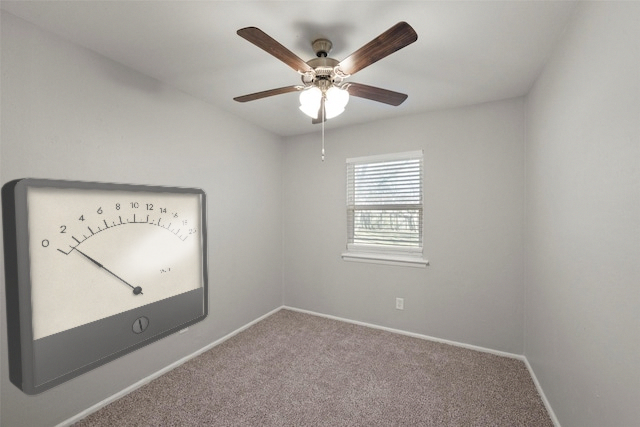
1 V
